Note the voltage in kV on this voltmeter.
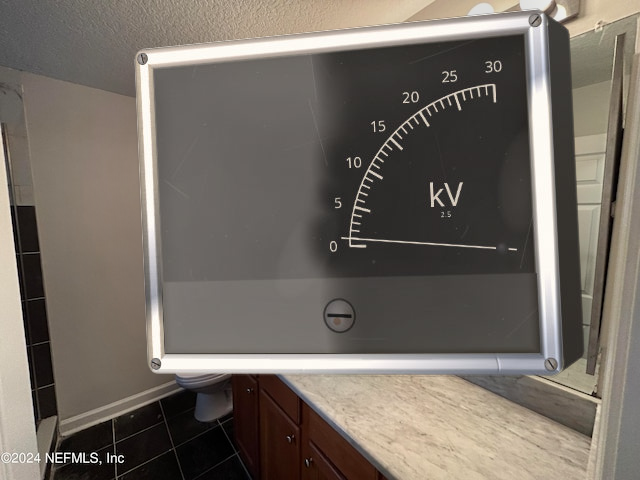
1 kV
